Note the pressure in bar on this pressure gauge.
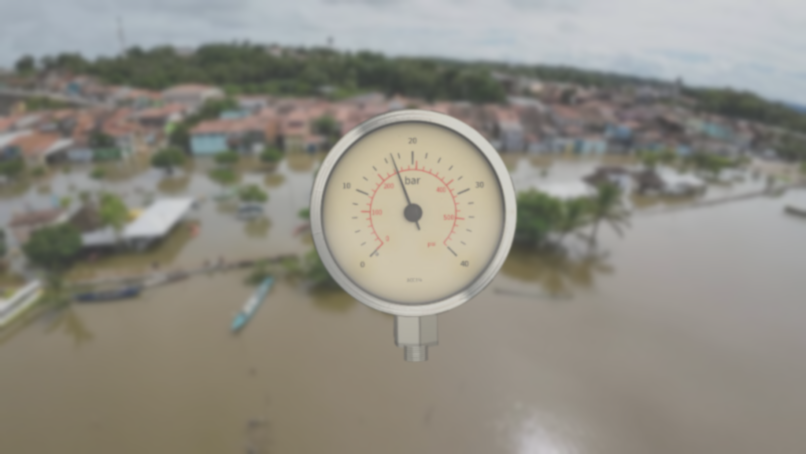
17 bar
